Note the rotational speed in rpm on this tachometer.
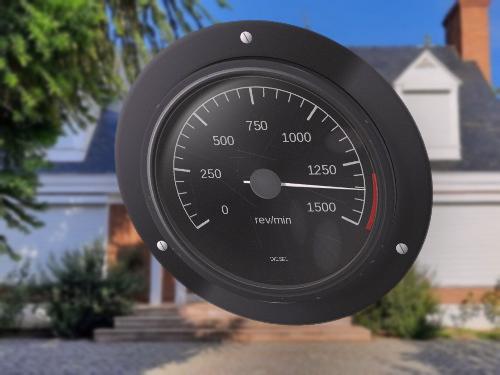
1350 rpm
